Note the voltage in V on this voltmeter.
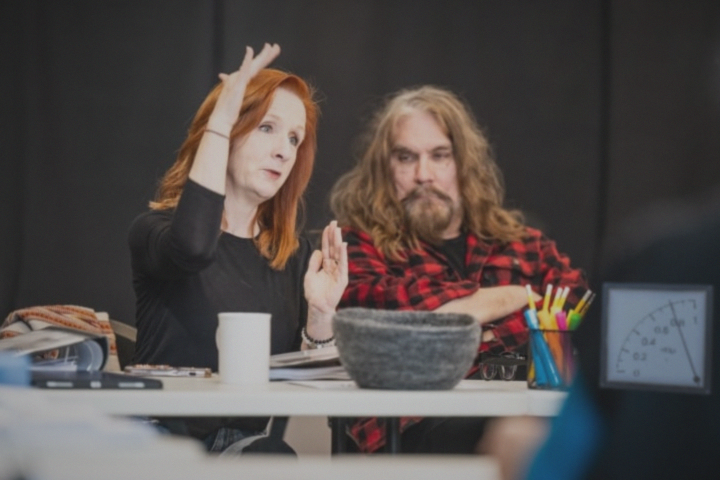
0.8 V
